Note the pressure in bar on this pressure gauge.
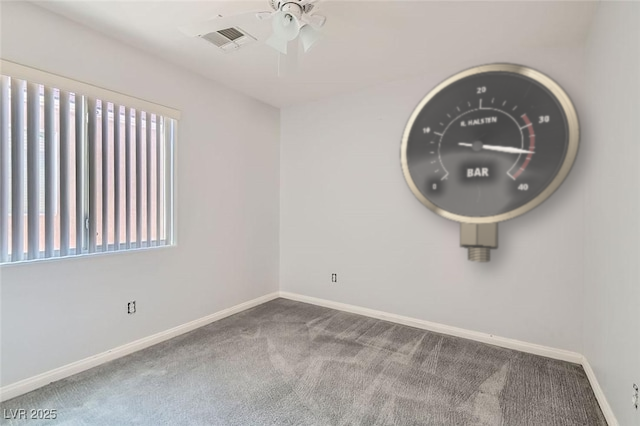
35 bar
